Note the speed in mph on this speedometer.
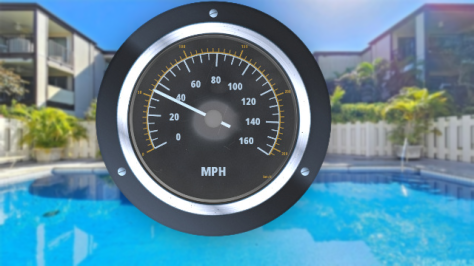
35 mph
